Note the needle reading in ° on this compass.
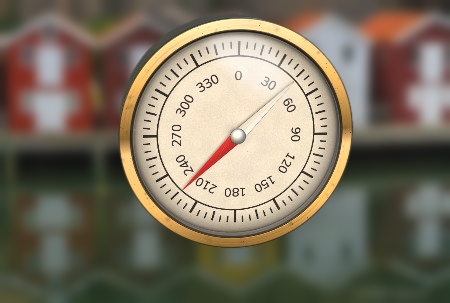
225 °
